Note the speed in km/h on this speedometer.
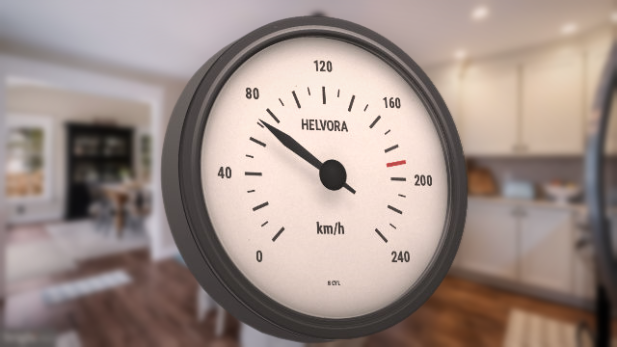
70 km/h
